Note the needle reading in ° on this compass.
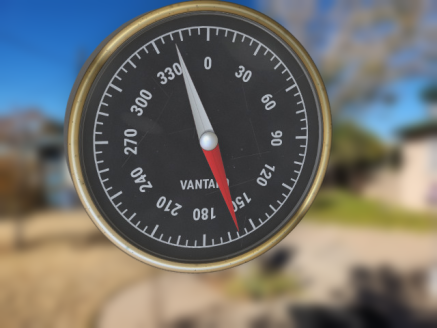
160 °
